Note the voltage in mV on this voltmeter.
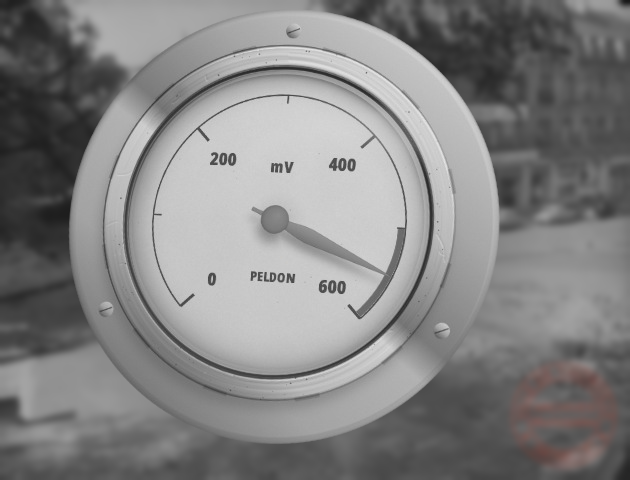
550 mV
